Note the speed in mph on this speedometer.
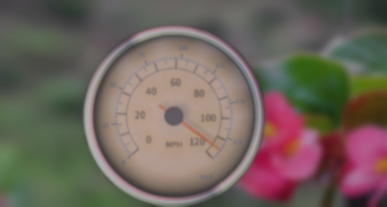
115 mph
